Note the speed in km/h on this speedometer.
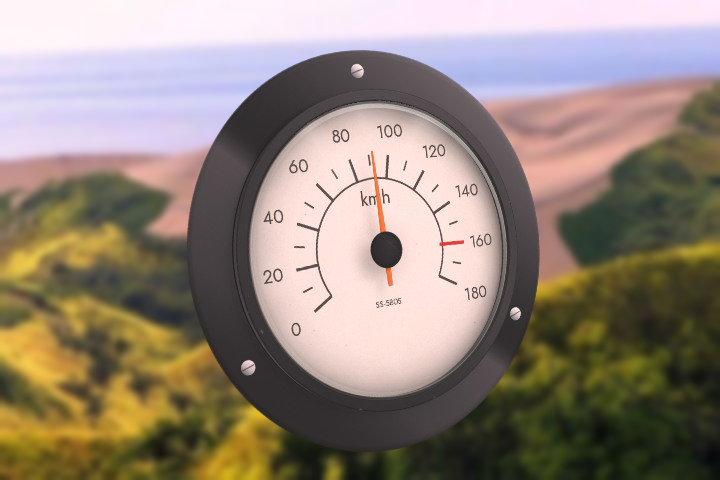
90 km/h
